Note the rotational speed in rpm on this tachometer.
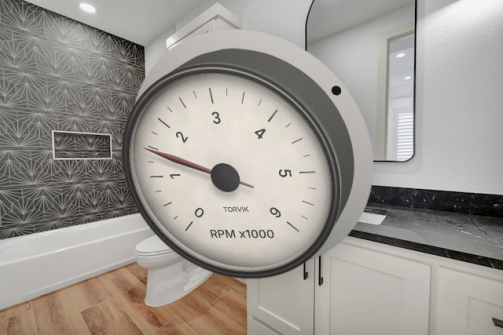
1500 rpm
